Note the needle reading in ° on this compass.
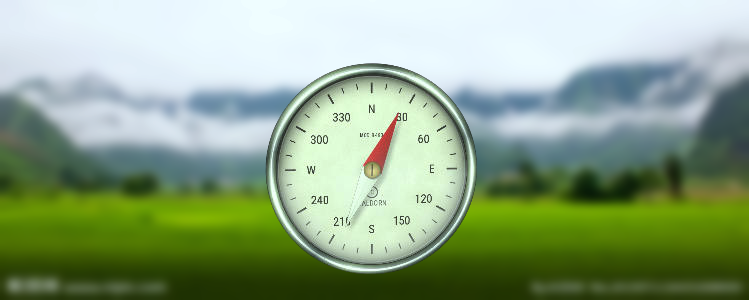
25 °
